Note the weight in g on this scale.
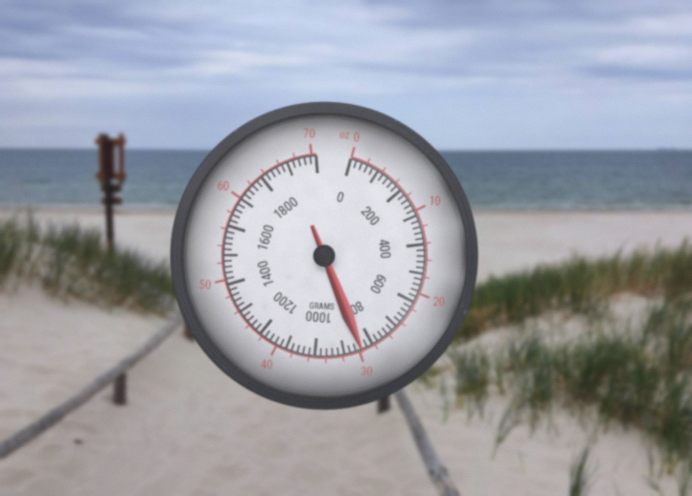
840 g
